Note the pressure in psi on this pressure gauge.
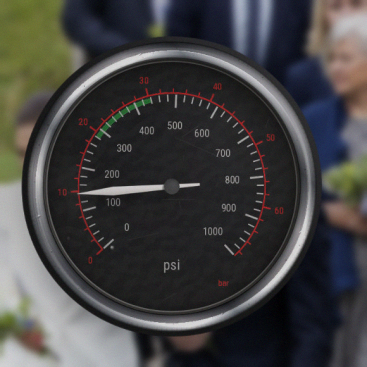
140 psi
